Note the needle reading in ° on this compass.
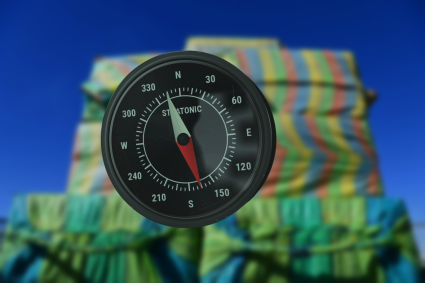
165 °
